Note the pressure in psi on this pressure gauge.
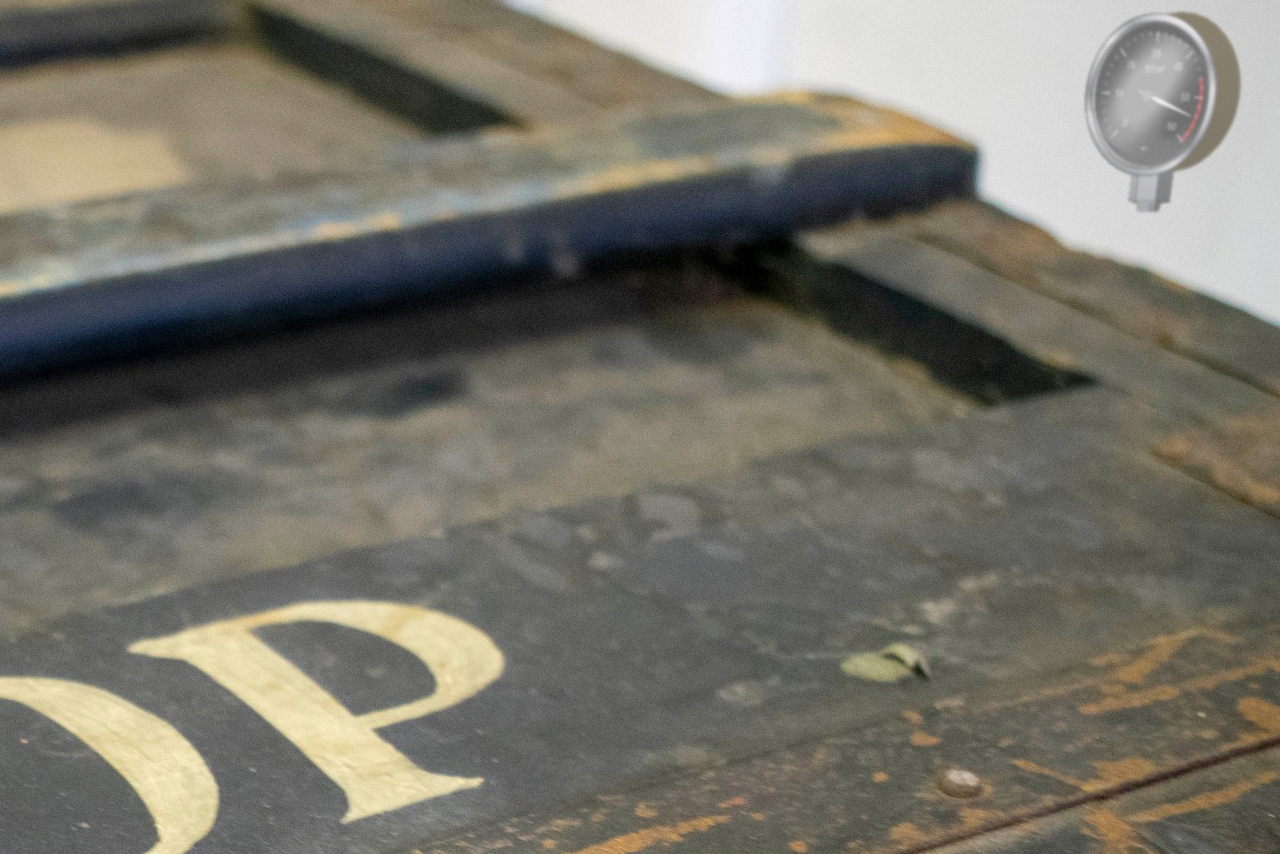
54 psi
